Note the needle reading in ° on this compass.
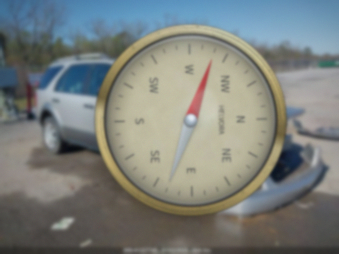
290 °
